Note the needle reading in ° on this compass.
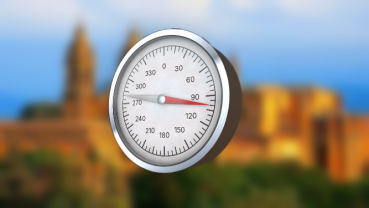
100 °
